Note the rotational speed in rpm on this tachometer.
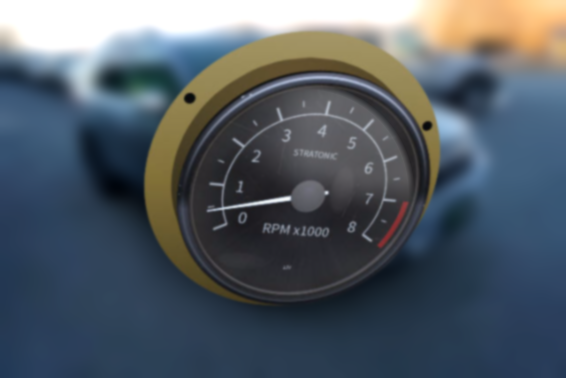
500 rpm
